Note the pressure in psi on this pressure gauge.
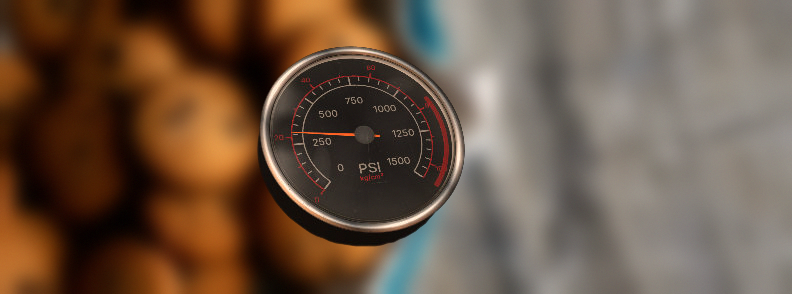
300 psi
